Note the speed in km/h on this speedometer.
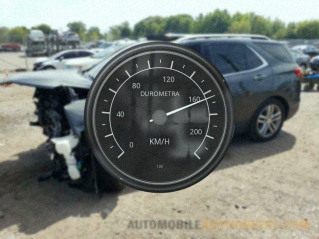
165 km/h
